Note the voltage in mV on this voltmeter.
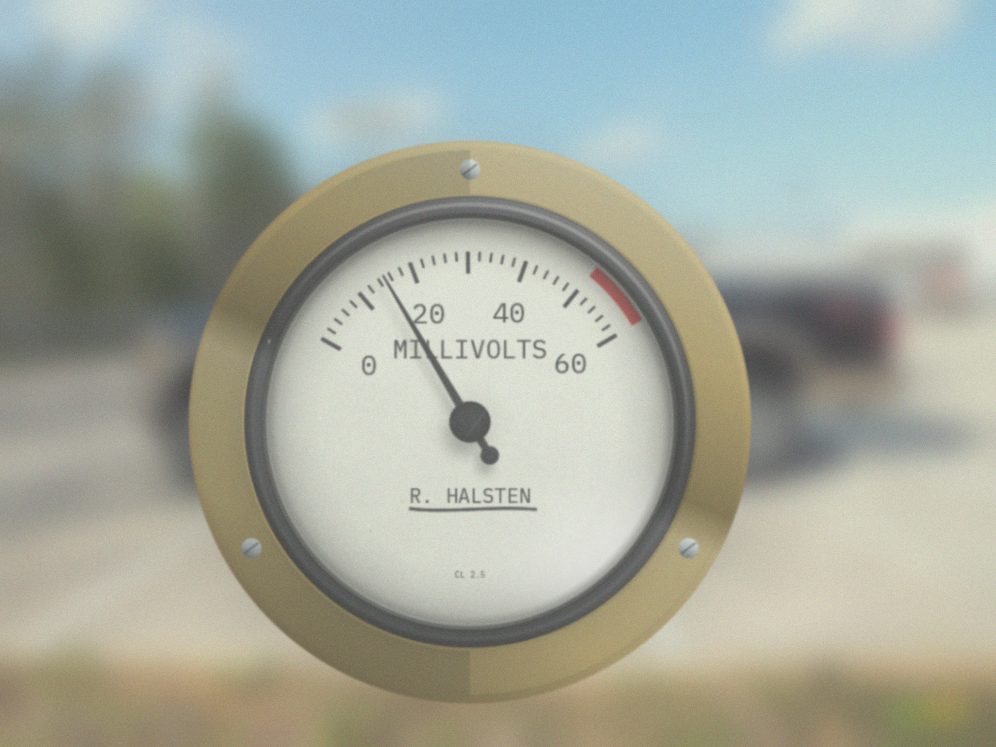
15 mV
